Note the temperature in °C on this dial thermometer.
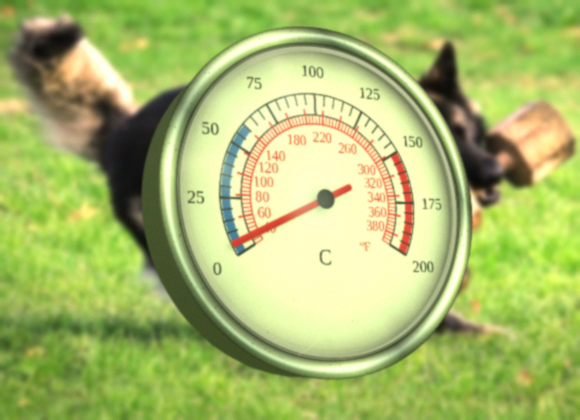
5 °C
